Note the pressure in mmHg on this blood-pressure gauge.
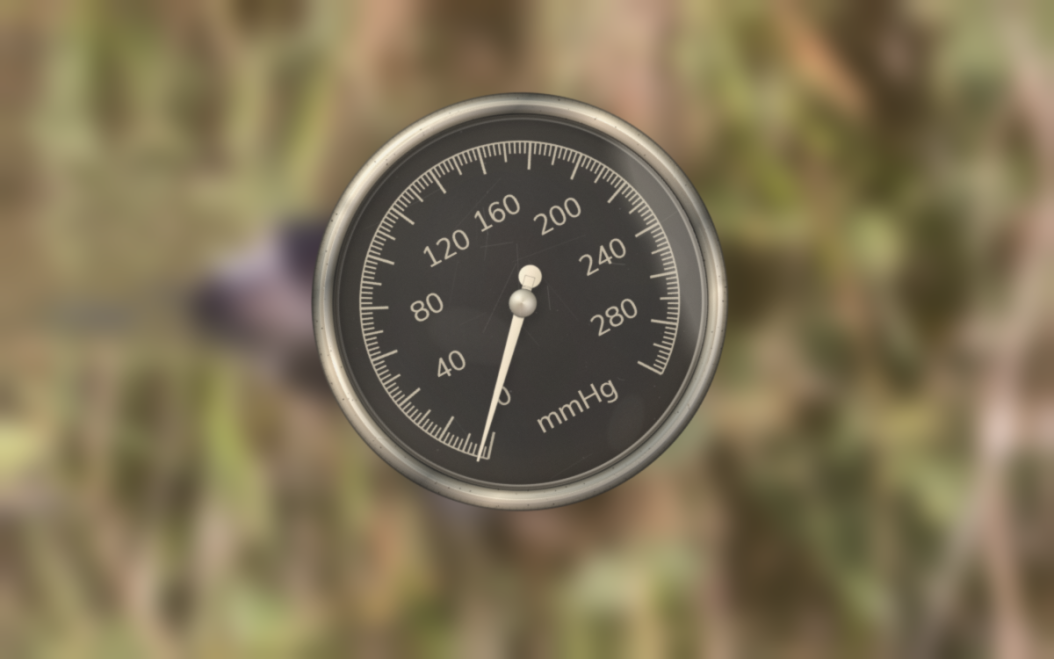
4 mmHg
